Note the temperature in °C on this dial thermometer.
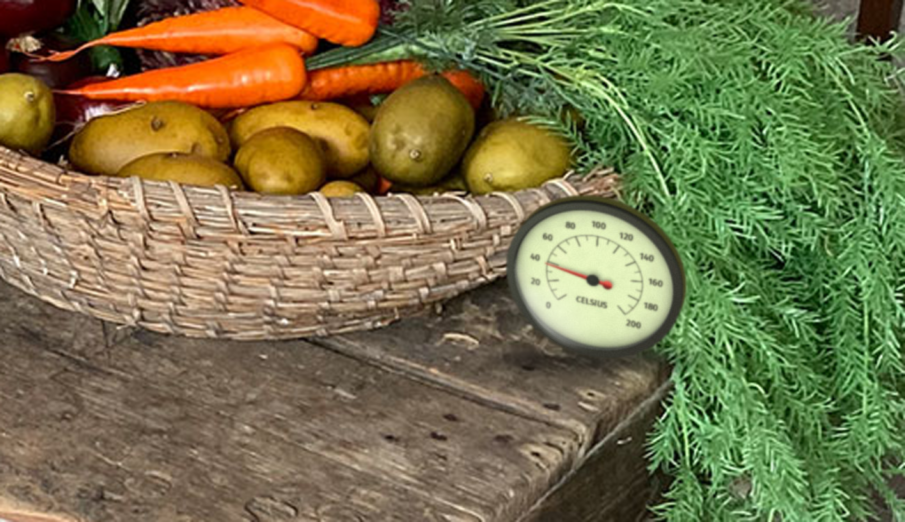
40 °C
